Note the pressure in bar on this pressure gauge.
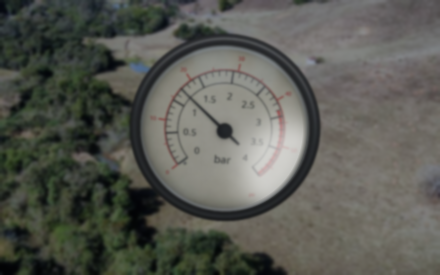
1.2 bar
